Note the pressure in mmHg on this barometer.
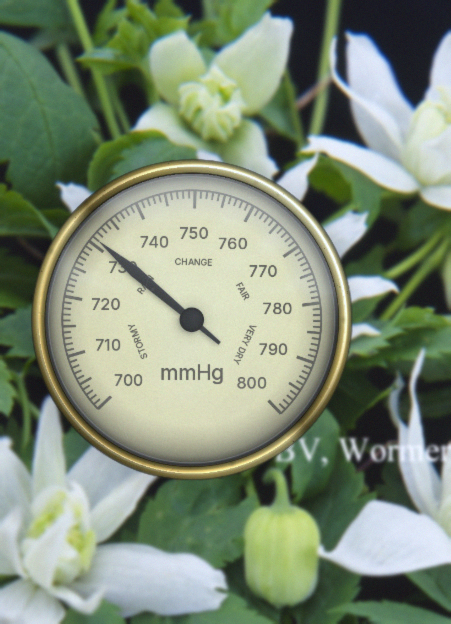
731 mmHg
